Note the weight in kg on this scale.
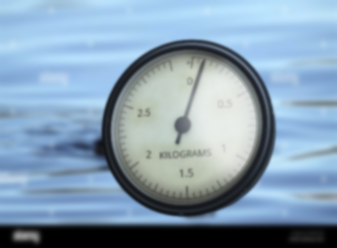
0.1 kg
